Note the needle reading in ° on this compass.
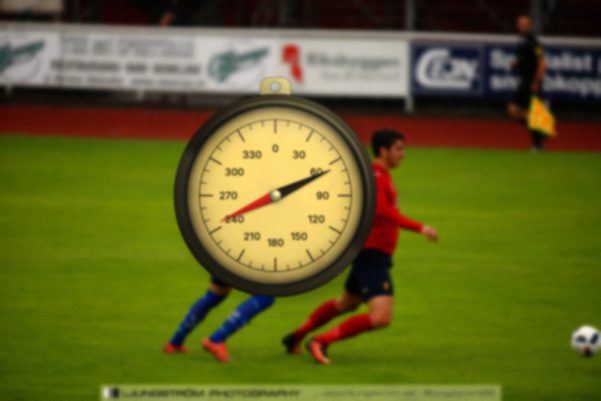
245 °
